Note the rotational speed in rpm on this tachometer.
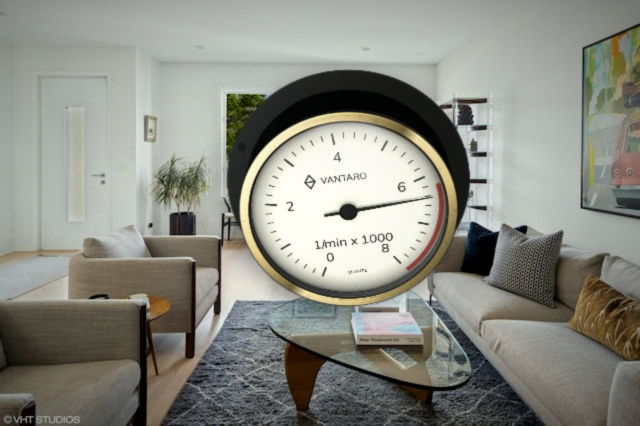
6400 rpm
